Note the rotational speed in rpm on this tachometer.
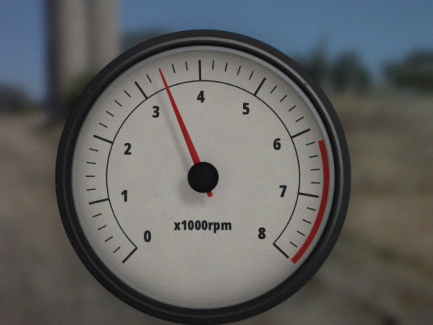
3400 rpm
